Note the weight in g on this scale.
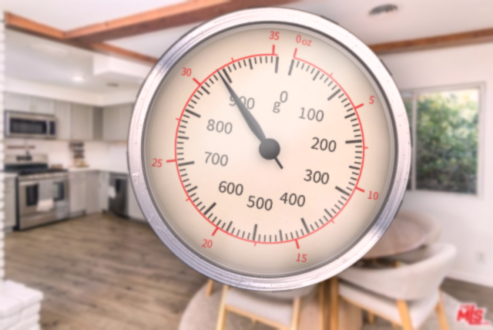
890 g
